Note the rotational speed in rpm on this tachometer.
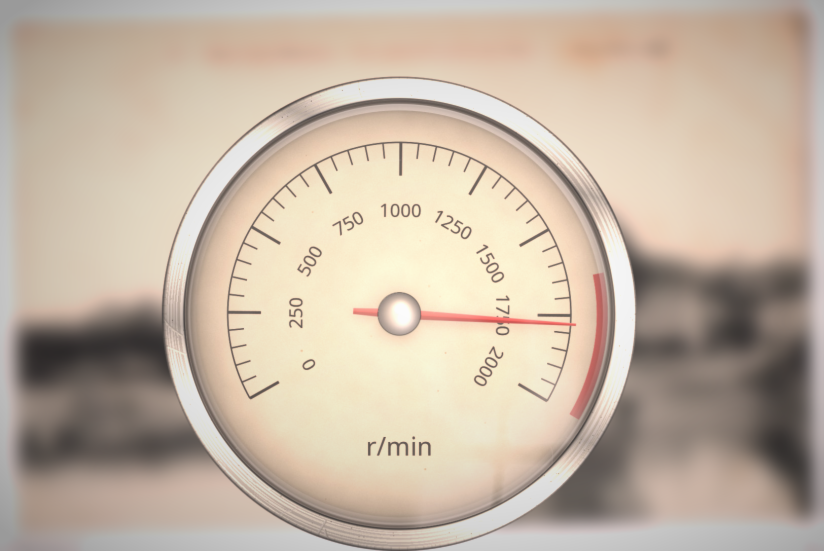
1775 rpm
